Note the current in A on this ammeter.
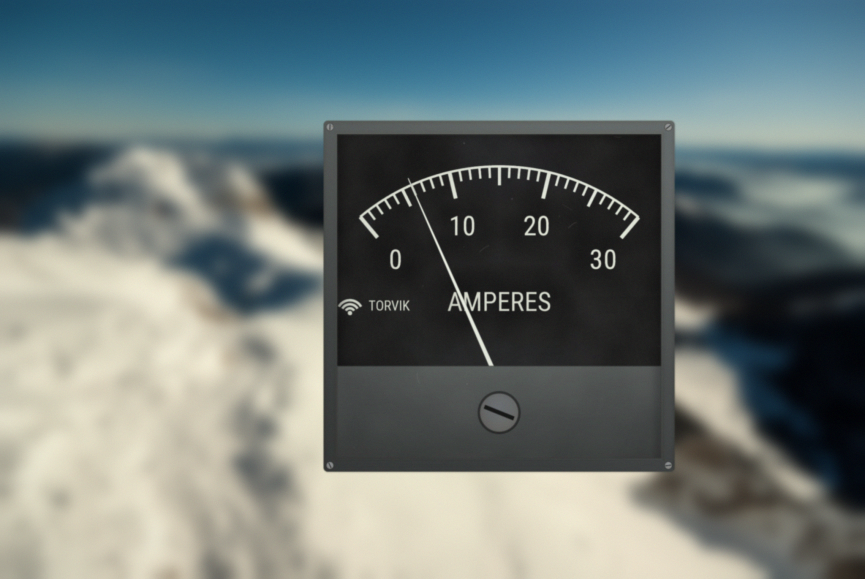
6 A
